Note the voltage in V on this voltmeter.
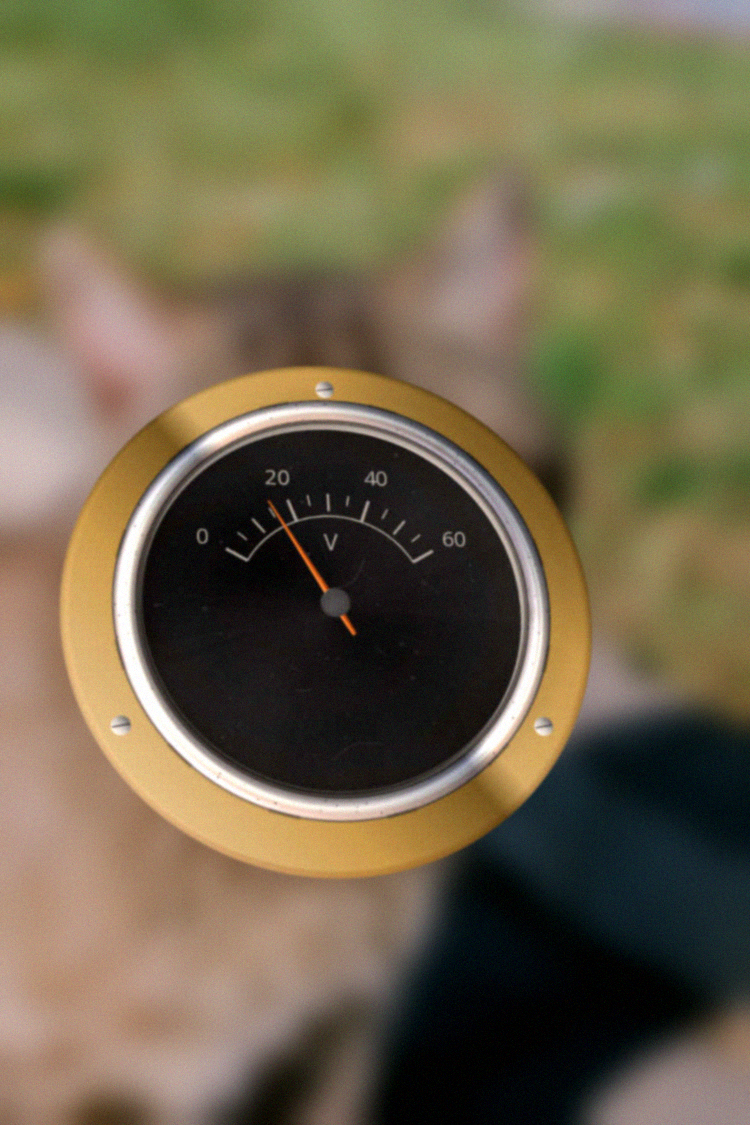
15 V
